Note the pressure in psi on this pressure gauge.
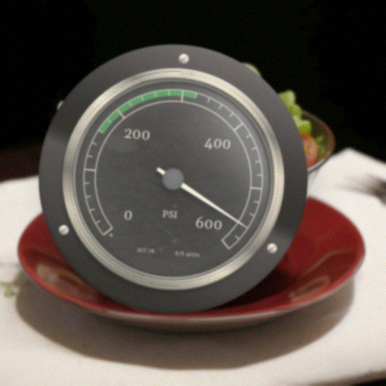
560 psi
